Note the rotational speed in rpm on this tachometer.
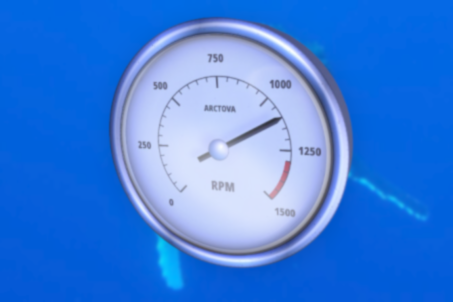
1100 rpm
